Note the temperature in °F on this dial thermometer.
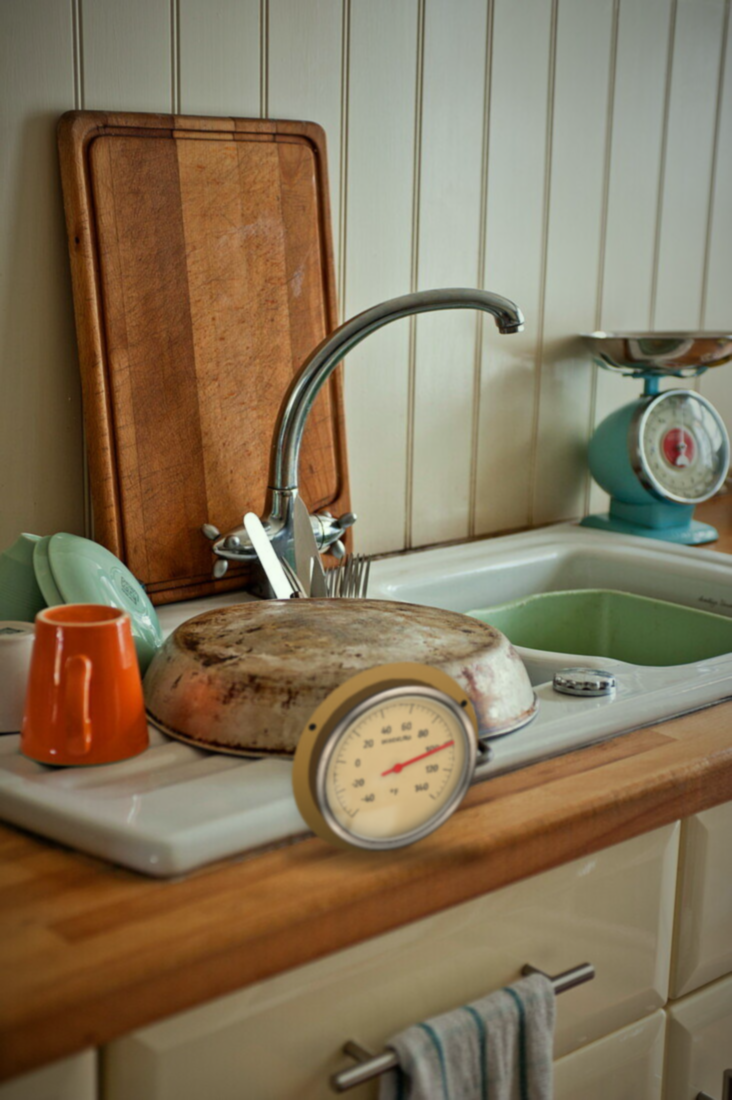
100 °F
